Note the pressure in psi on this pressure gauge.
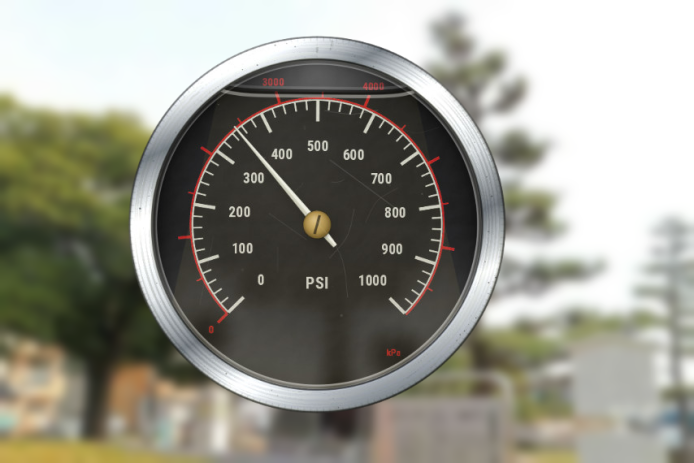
350 psi
